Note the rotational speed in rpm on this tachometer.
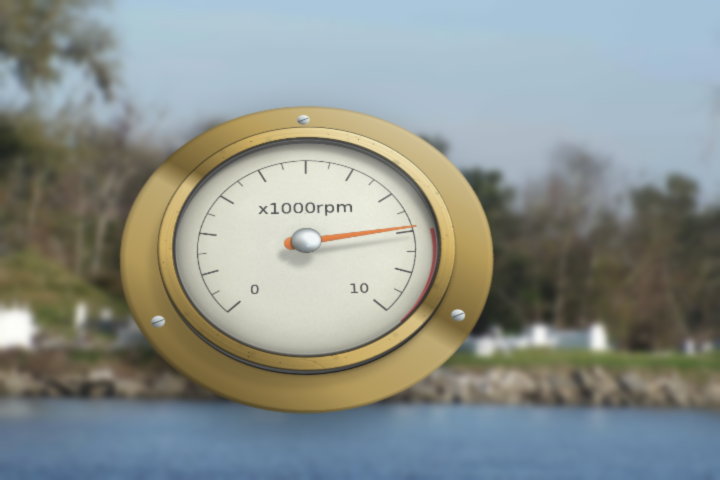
8000 rpm
